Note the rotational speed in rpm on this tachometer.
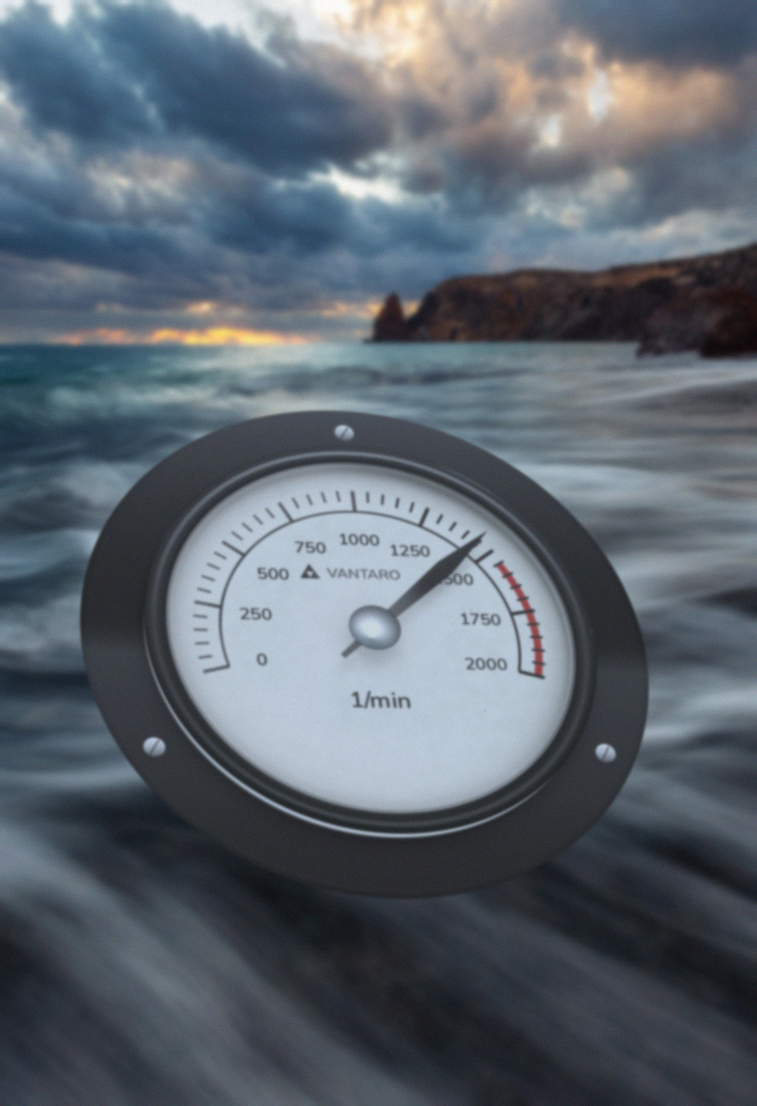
1450 rpm
